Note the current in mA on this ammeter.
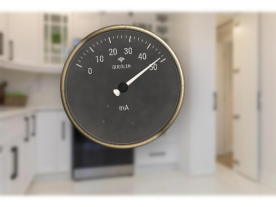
48 mA
